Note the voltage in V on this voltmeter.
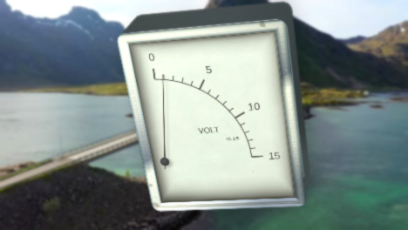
1 V
